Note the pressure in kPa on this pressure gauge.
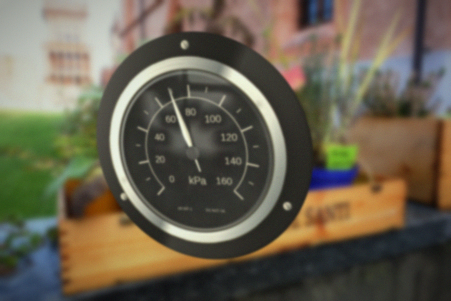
70 kPa
